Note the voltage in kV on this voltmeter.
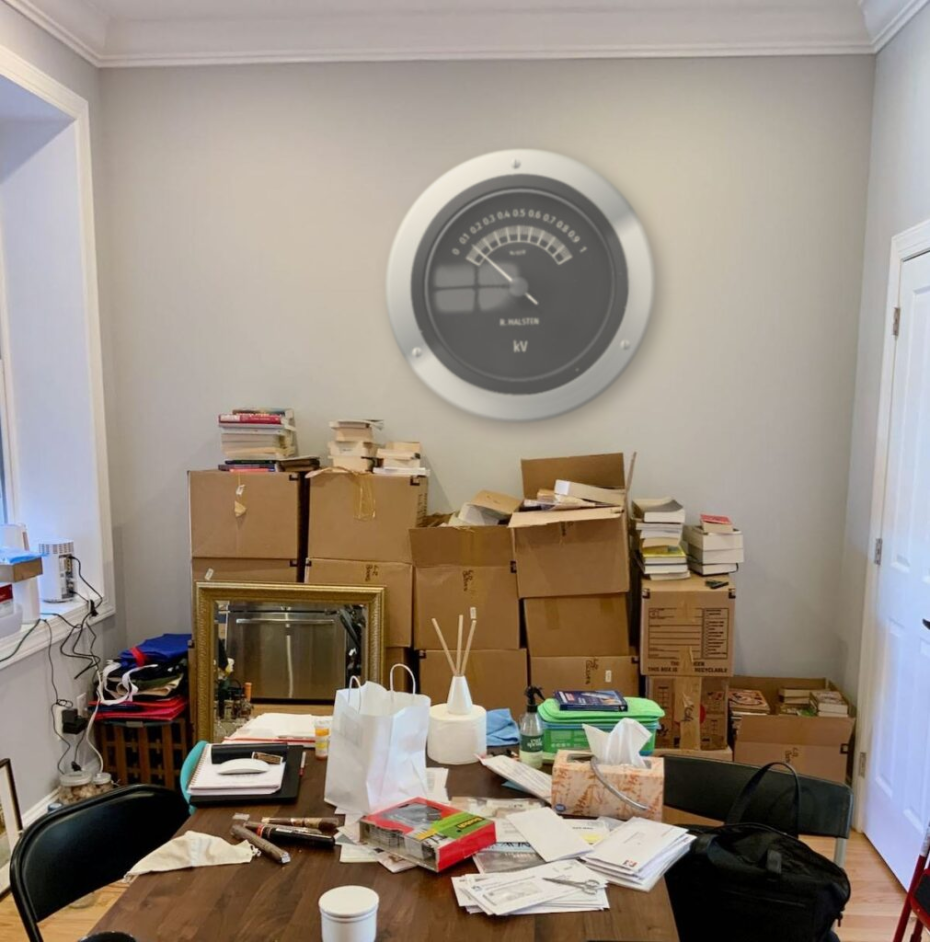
0.1 kV
